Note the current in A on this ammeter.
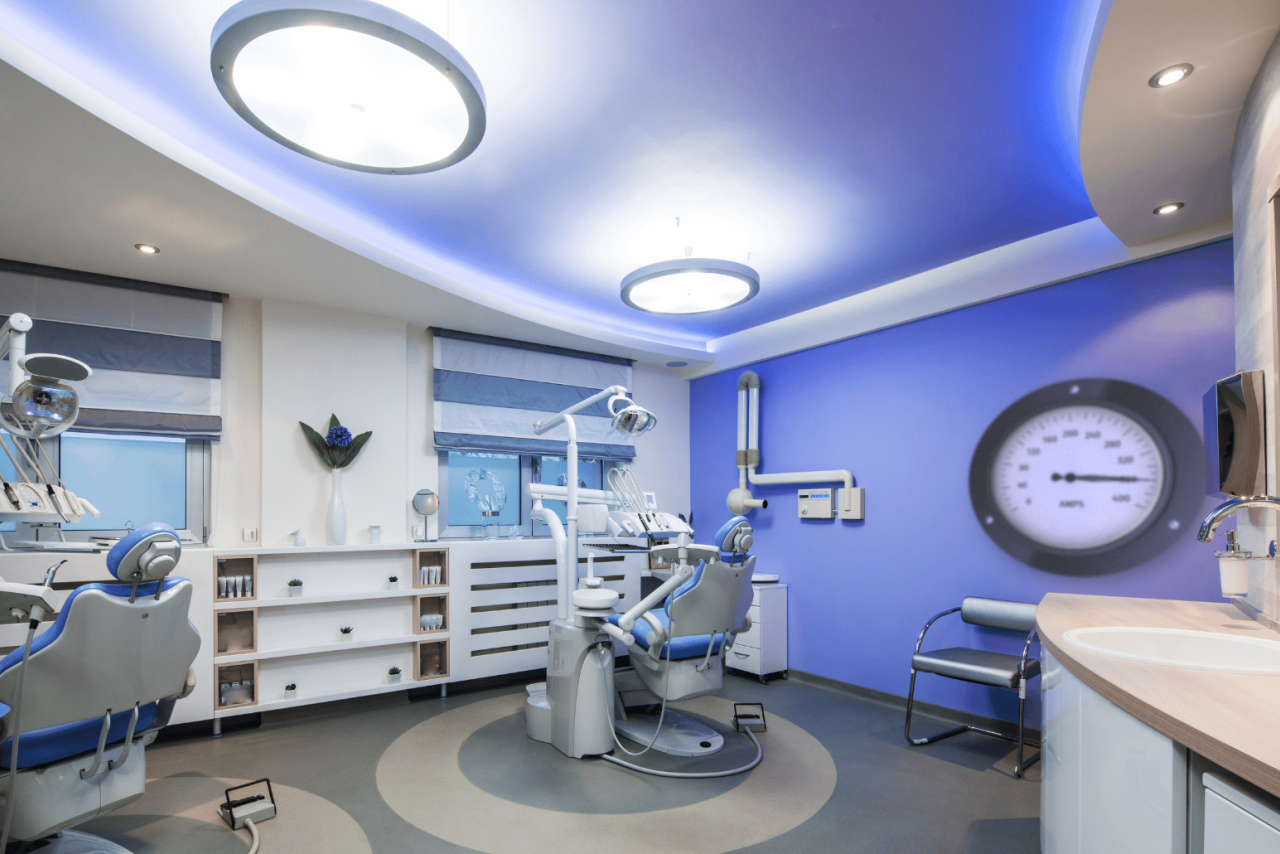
360 A
